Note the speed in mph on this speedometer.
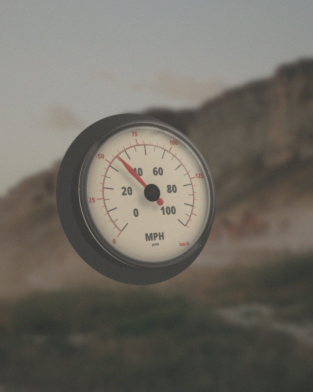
35 mph
